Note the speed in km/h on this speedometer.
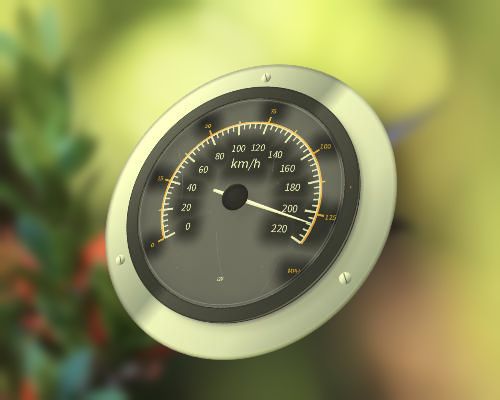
208 km/h
